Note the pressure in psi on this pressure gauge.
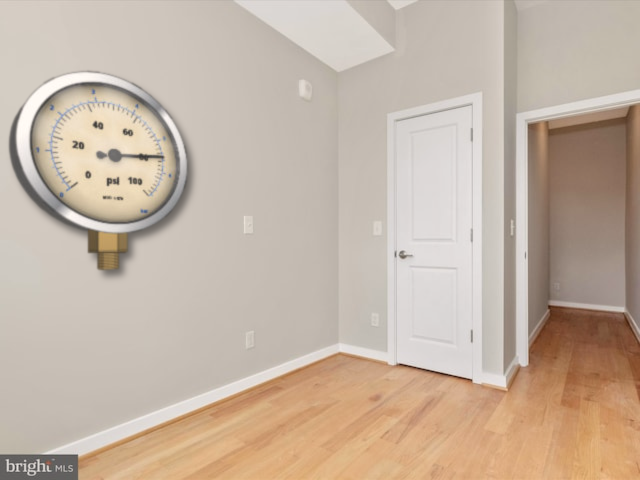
80 psi
